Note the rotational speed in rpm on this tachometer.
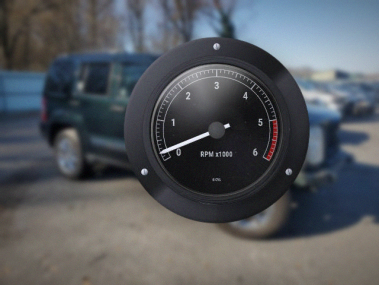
200 rpm
